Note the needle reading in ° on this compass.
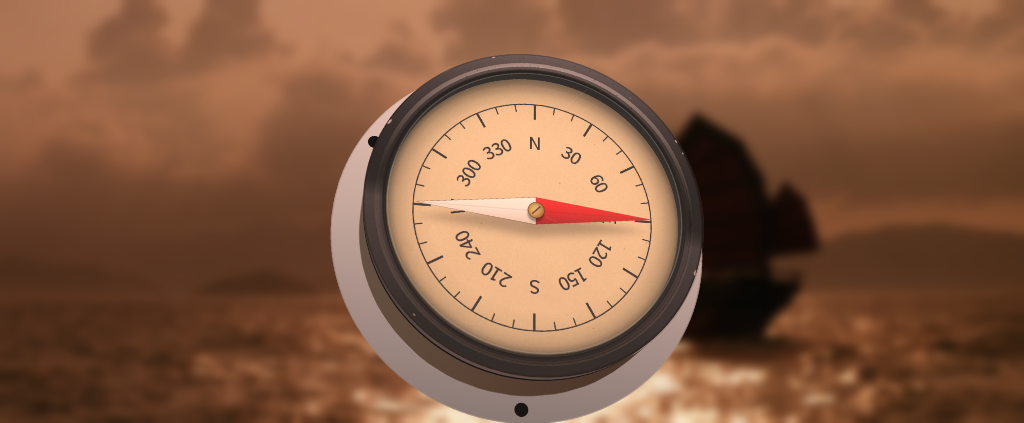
90 °
